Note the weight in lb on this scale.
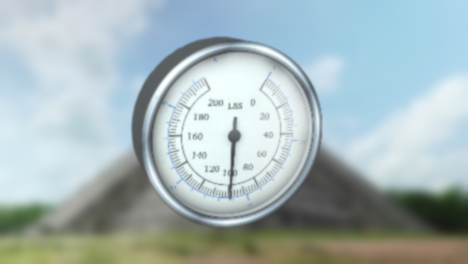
100 lb
